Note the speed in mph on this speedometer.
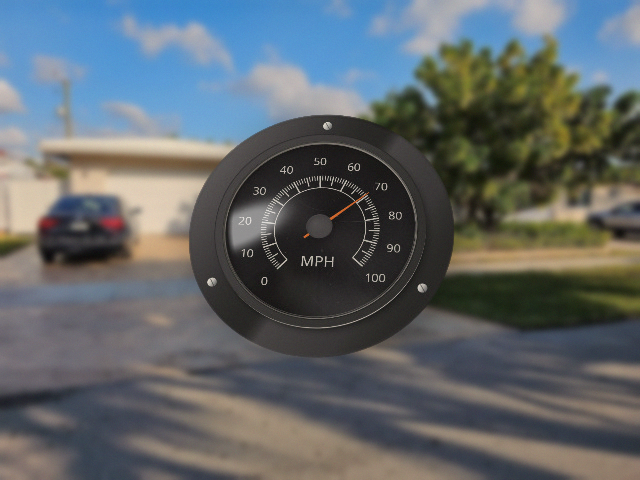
70 mph
